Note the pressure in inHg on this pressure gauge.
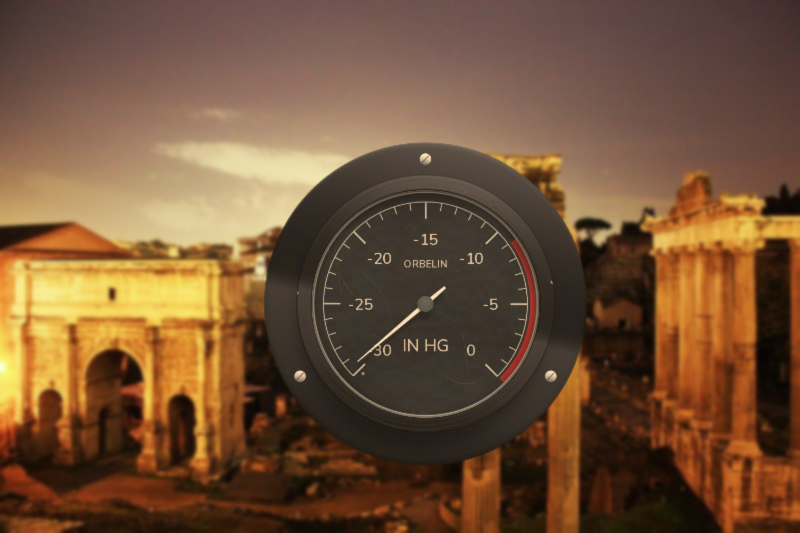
-29.5 inHg
